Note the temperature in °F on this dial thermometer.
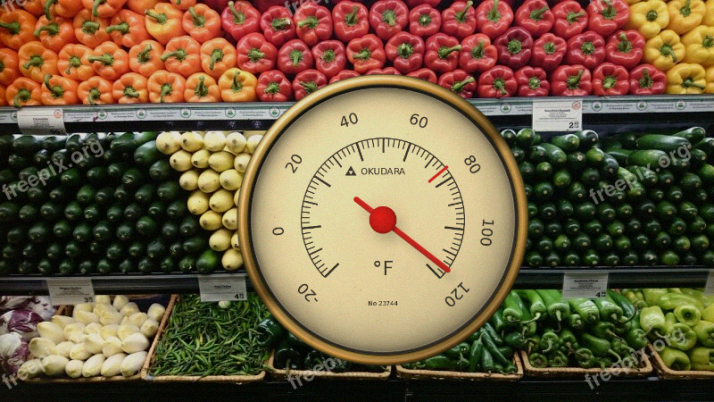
116 °F
